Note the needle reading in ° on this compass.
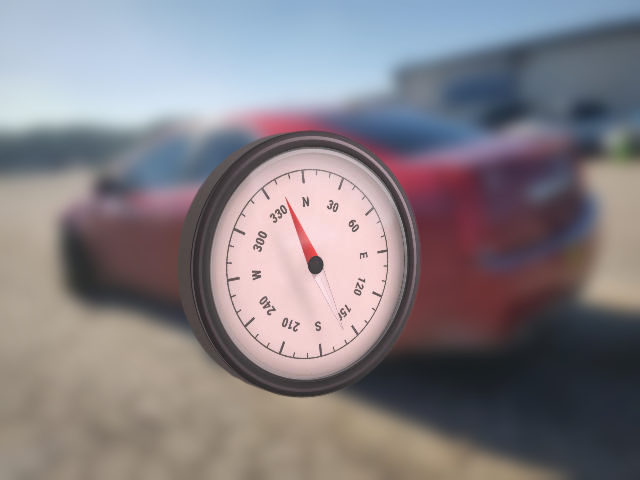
340 °
